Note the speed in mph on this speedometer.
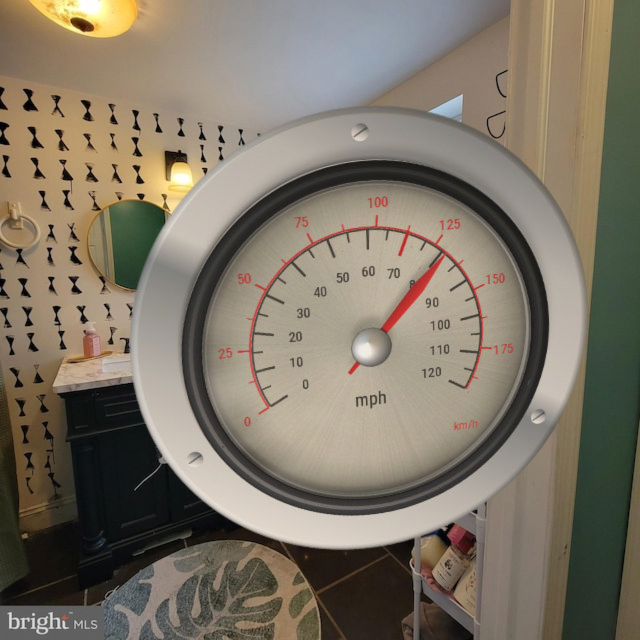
80 mph
